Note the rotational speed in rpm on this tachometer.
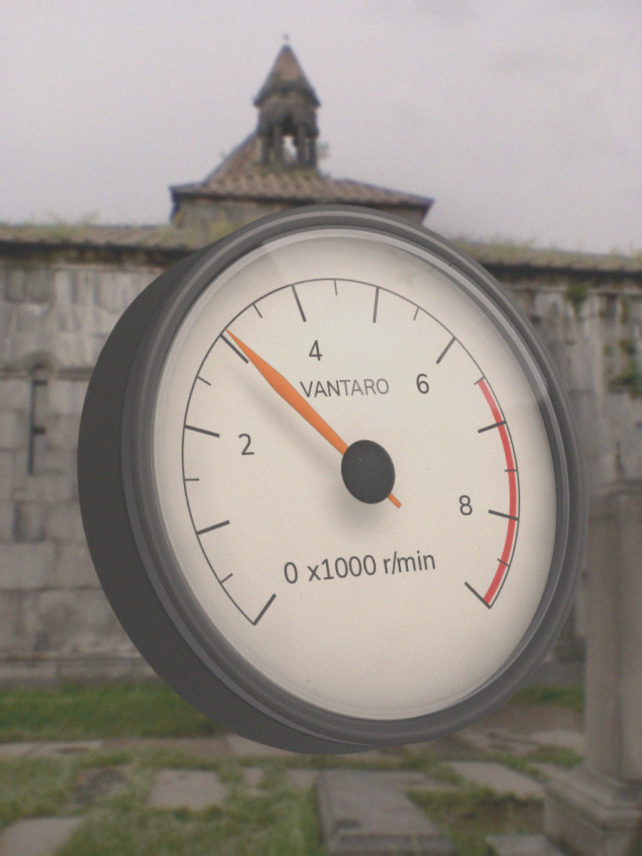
3000 rpm
